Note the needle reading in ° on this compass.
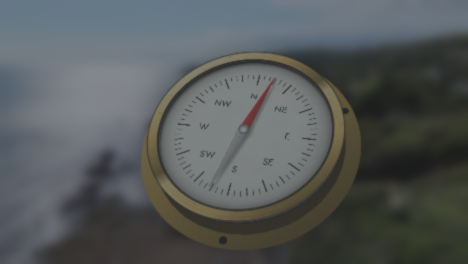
15 °
